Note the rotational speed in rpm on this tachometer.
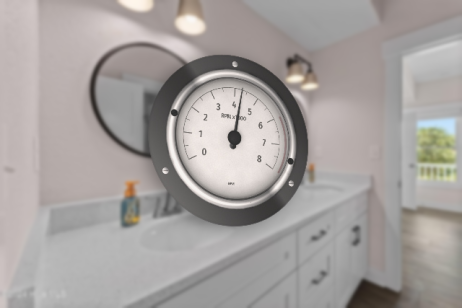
4250 rpm
